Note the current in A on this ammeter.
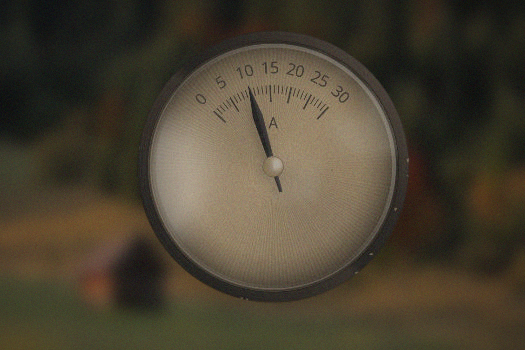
10 A
